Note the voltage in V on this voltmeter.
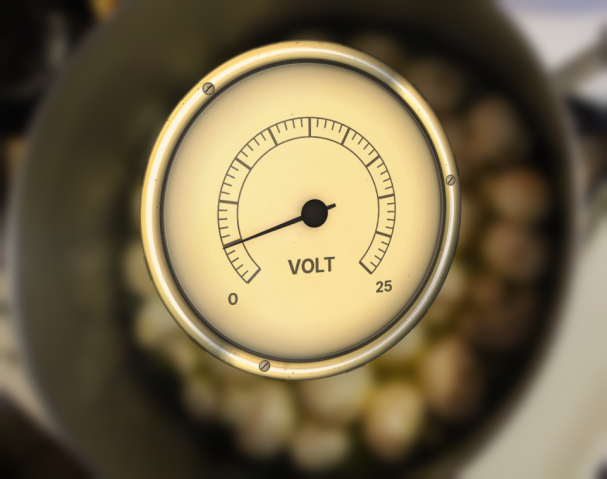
2.5 V
